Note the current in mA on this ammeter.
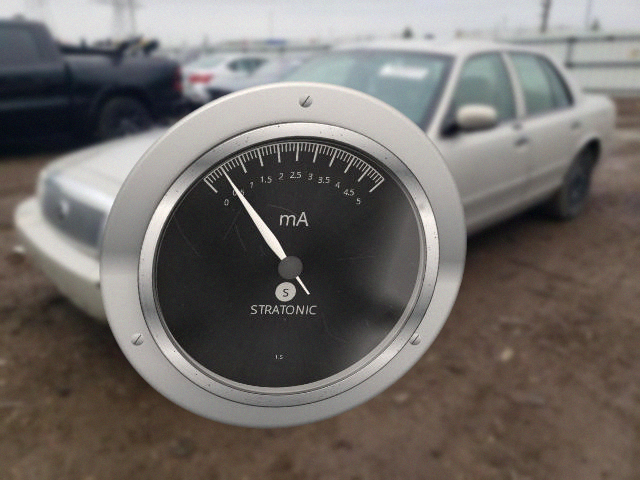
0.5 mA
